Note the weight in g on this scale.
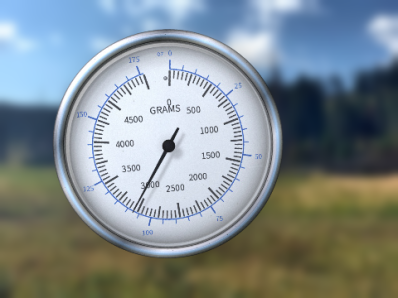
3050 g
